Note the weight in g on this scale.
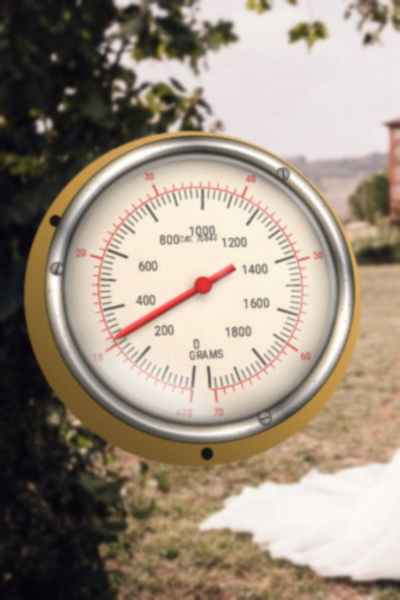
300 g
